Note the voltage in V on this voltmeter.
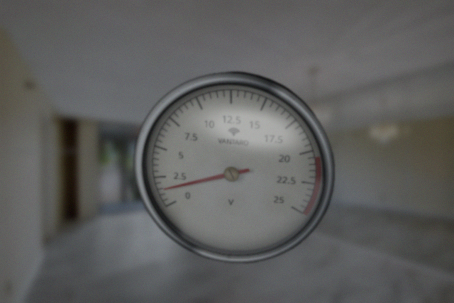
1.5 V
